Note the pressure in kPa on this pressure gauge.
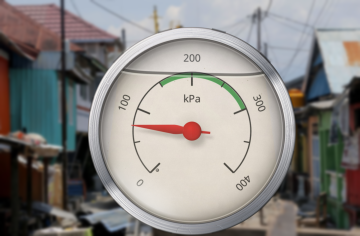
75 kPa
